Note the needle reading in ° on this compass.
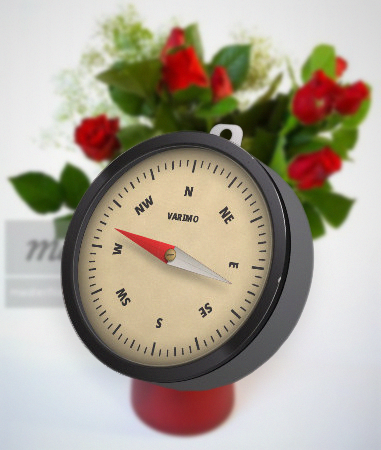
285 °
